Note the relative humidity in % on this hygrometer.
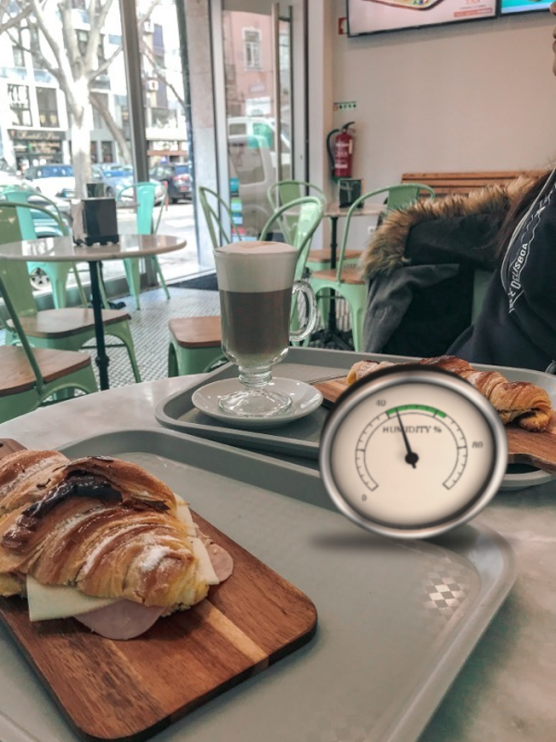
44 %
